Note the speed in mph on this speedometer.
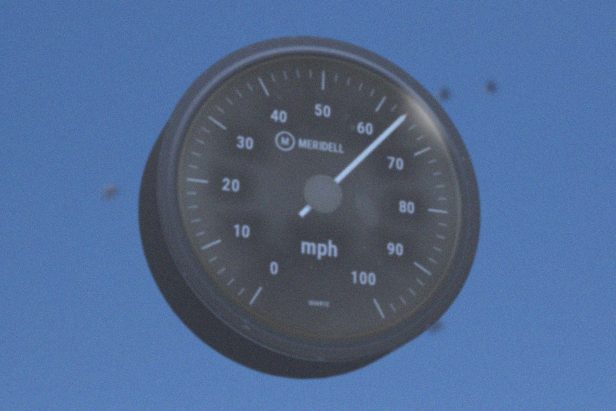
64 mph
